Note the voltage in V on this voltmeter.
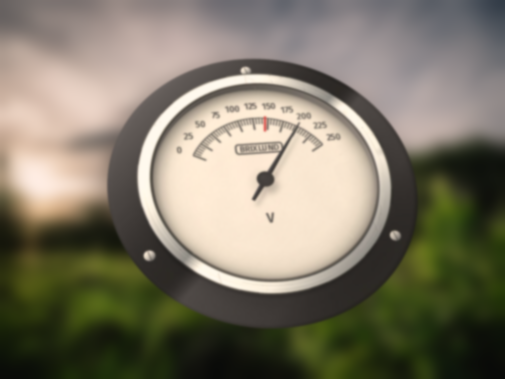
200 V
